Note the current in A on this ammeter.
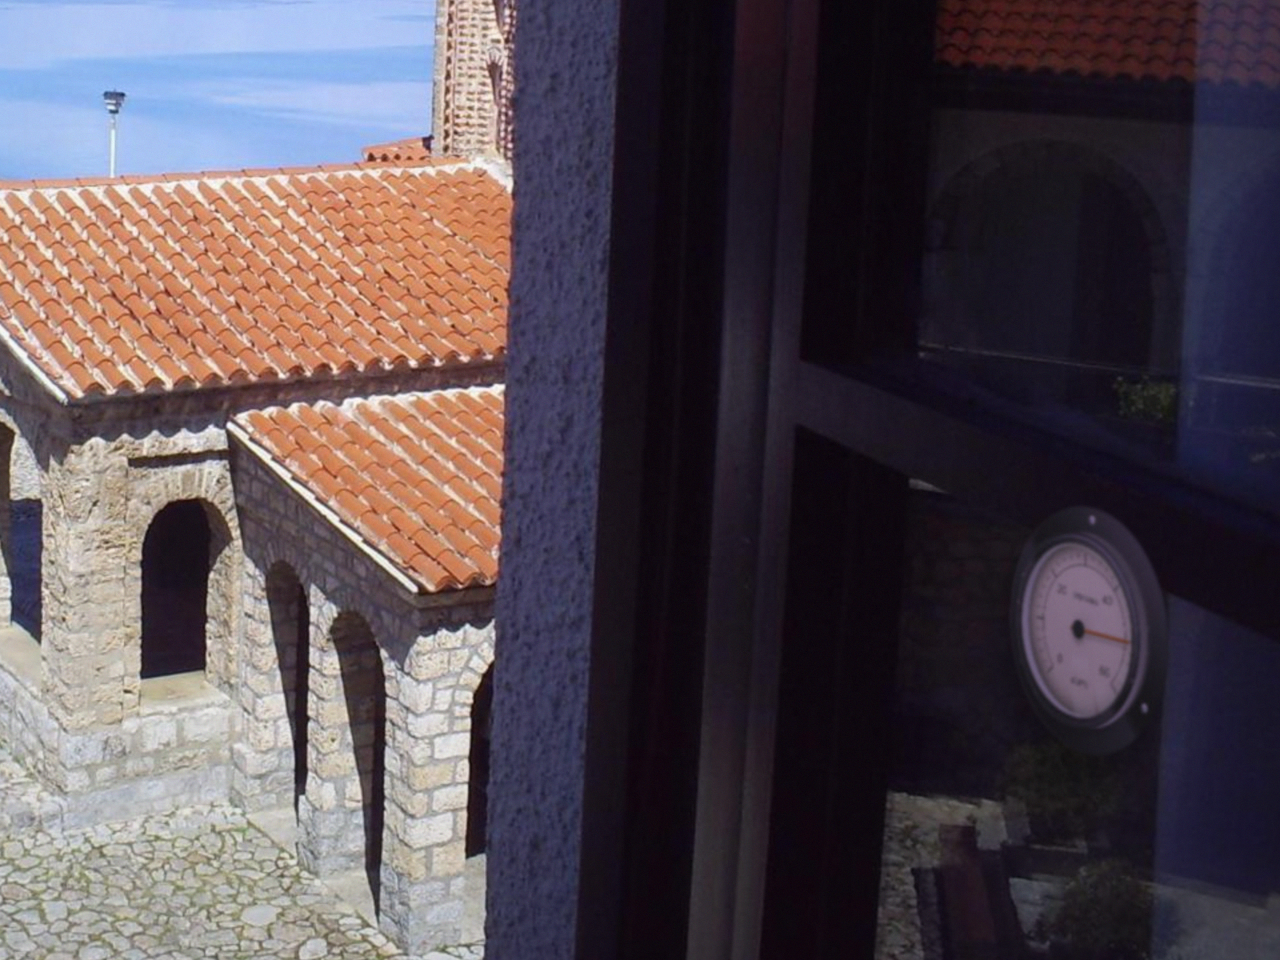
50 A
